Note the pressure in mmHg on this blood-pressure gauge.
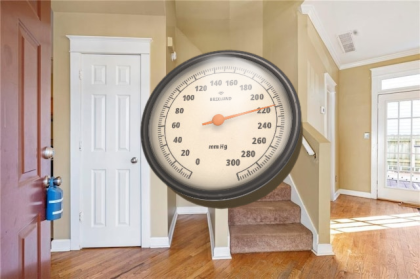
220 mmHg
